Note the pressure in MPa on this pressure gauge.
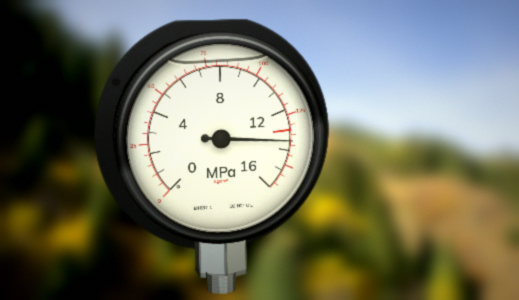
13.5 MPa
